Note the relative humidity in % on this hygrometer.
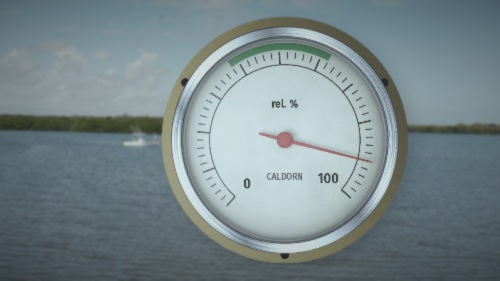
90 %
